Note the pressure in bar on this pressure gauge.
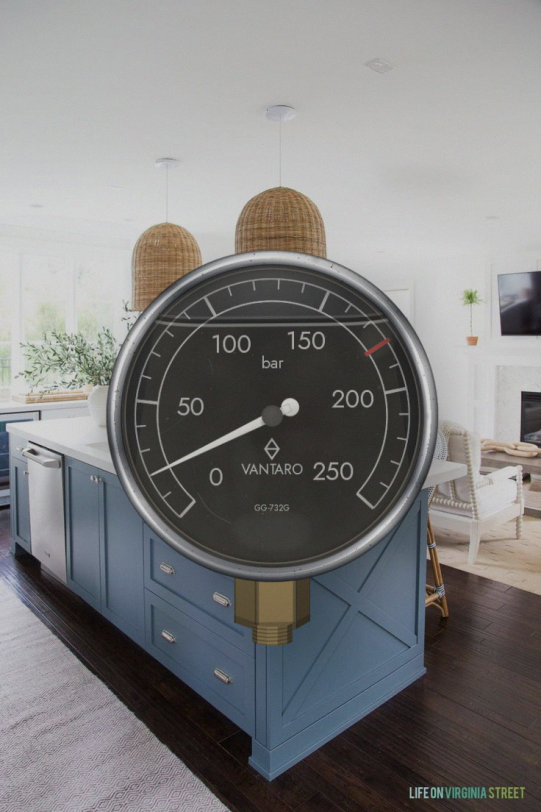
20 bar
